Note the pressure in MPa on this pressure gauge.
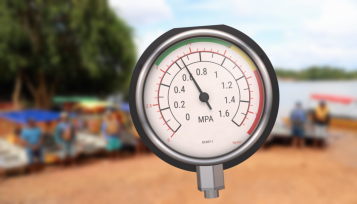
0.65 MPa
